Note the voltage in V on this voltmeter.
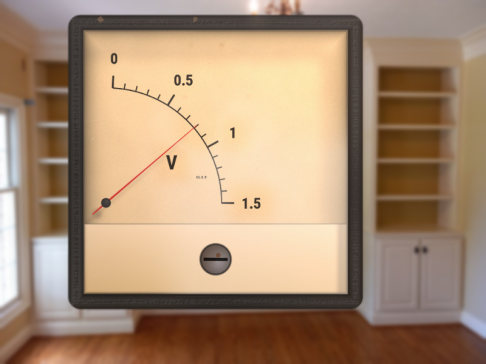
0.8 V
